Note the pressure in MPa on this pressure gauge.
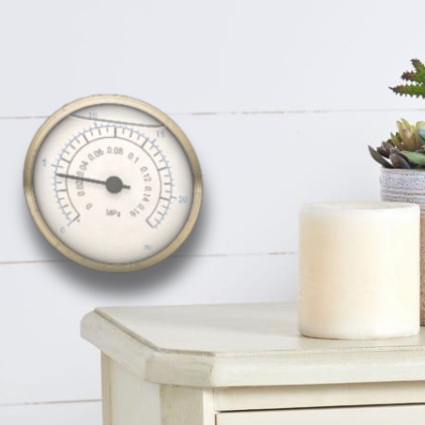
0.03 MPa
